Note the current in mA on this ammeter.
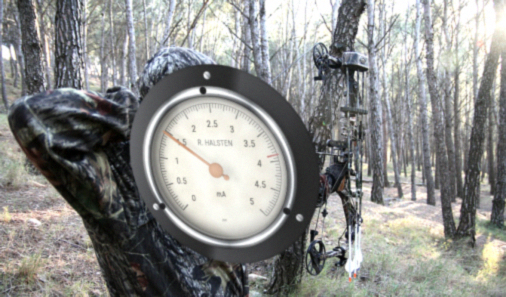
1.5 mA
